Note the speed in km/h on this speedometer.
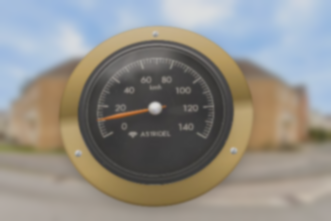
10 km/h
